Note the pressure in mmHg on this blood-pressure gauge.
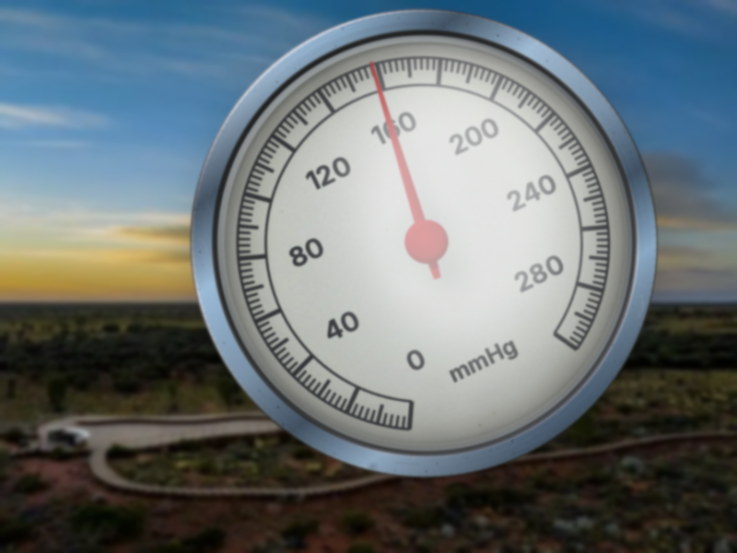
158 mmHg
